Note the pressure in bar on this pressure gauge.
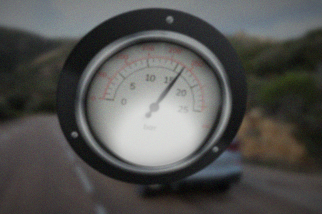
16 bar
